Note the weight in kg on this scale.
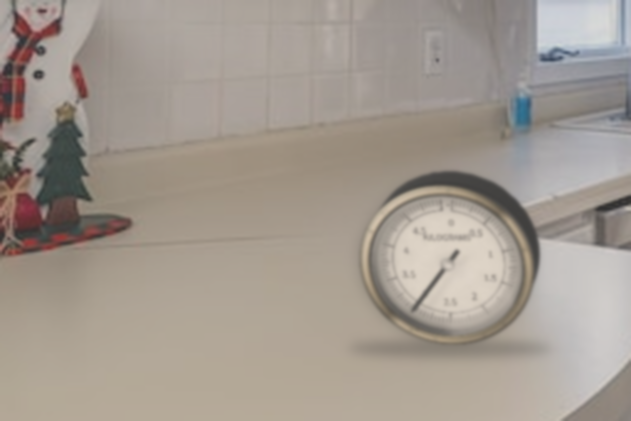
3 kg
